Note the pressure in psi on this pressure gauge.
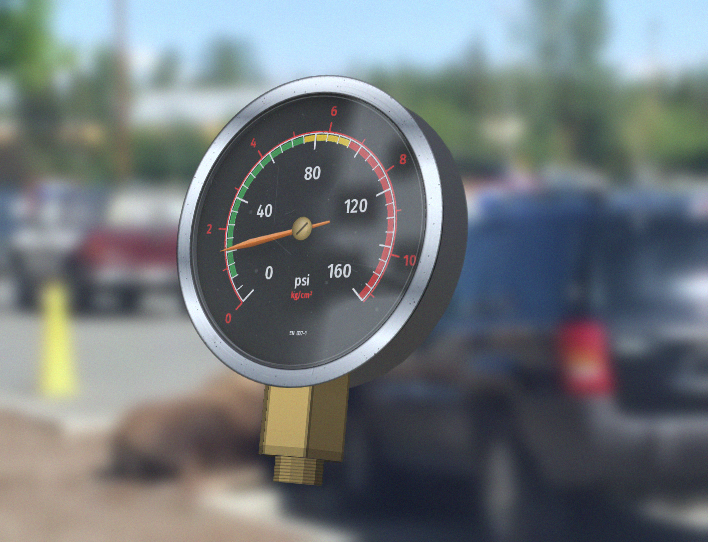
20 psi
